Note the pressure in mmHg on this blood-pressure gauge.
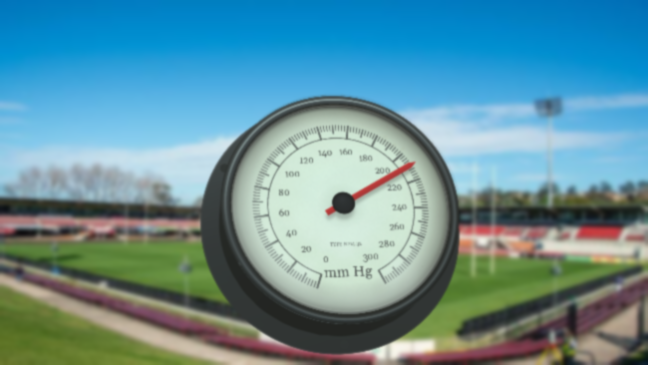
210 mmHg
